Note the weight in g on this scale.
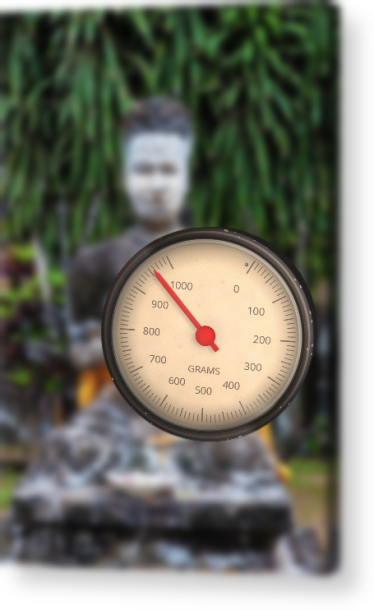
960 g
